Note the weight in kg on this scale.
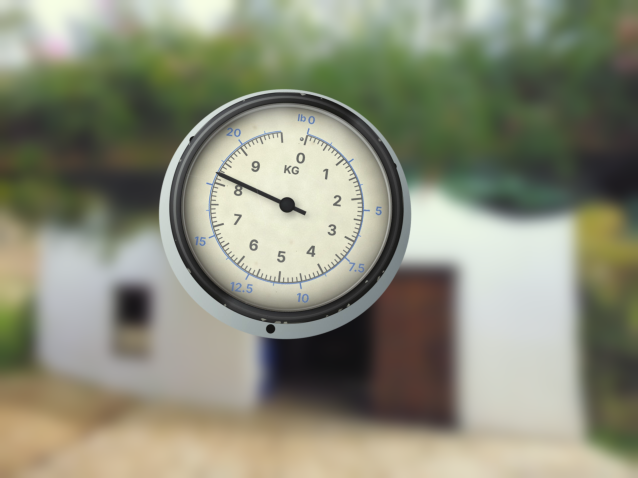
8.2 kg
